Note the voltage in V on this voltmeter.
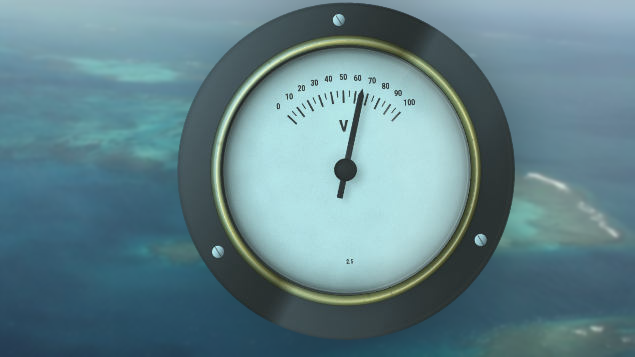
65 V
